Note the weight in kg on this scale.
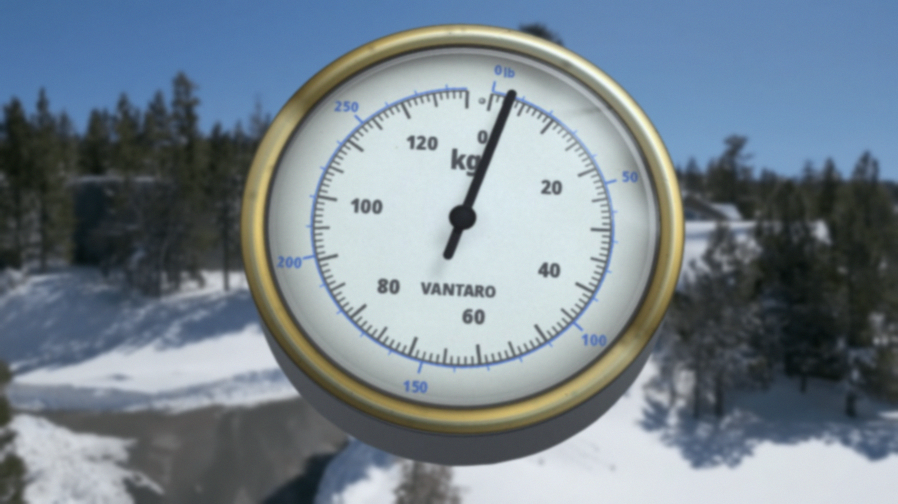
3 kg
